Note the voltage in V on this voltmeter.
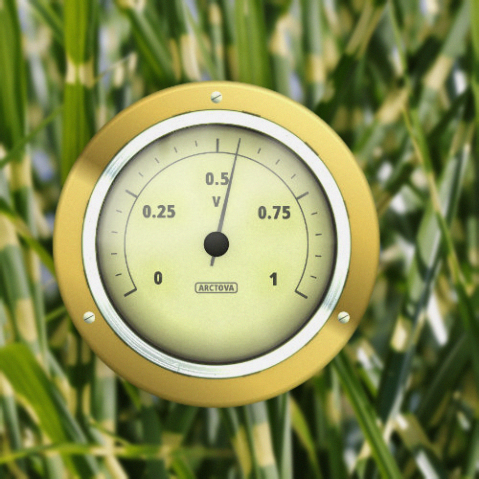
0.55 V
